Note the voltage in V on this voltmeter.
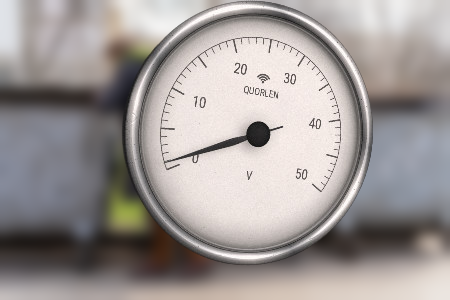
1 V
